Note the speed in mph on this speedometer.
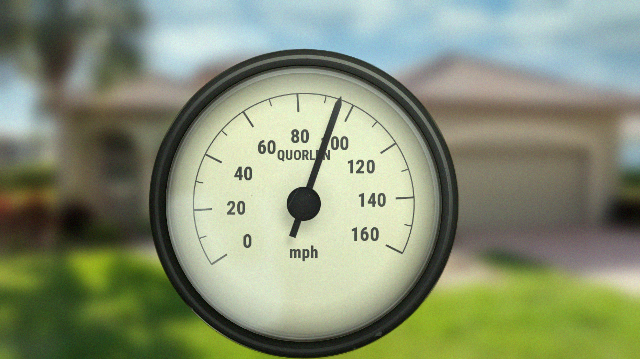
95 mph
